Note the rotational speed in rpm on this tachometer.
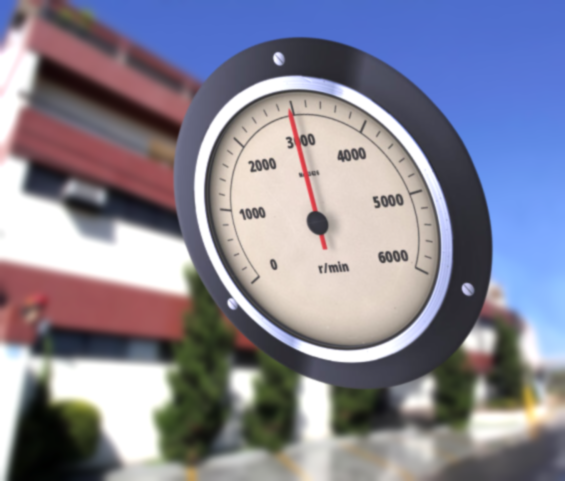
3000 rpm
